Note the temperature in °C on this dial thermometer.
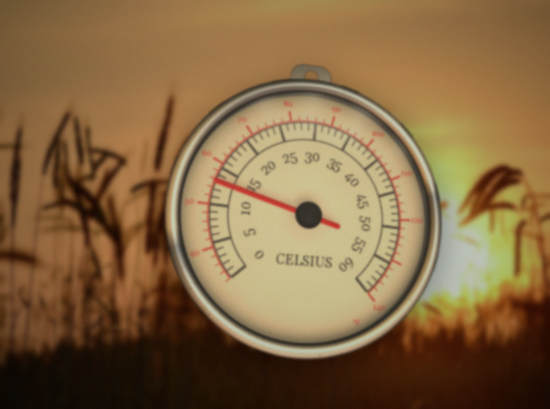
13 °C
